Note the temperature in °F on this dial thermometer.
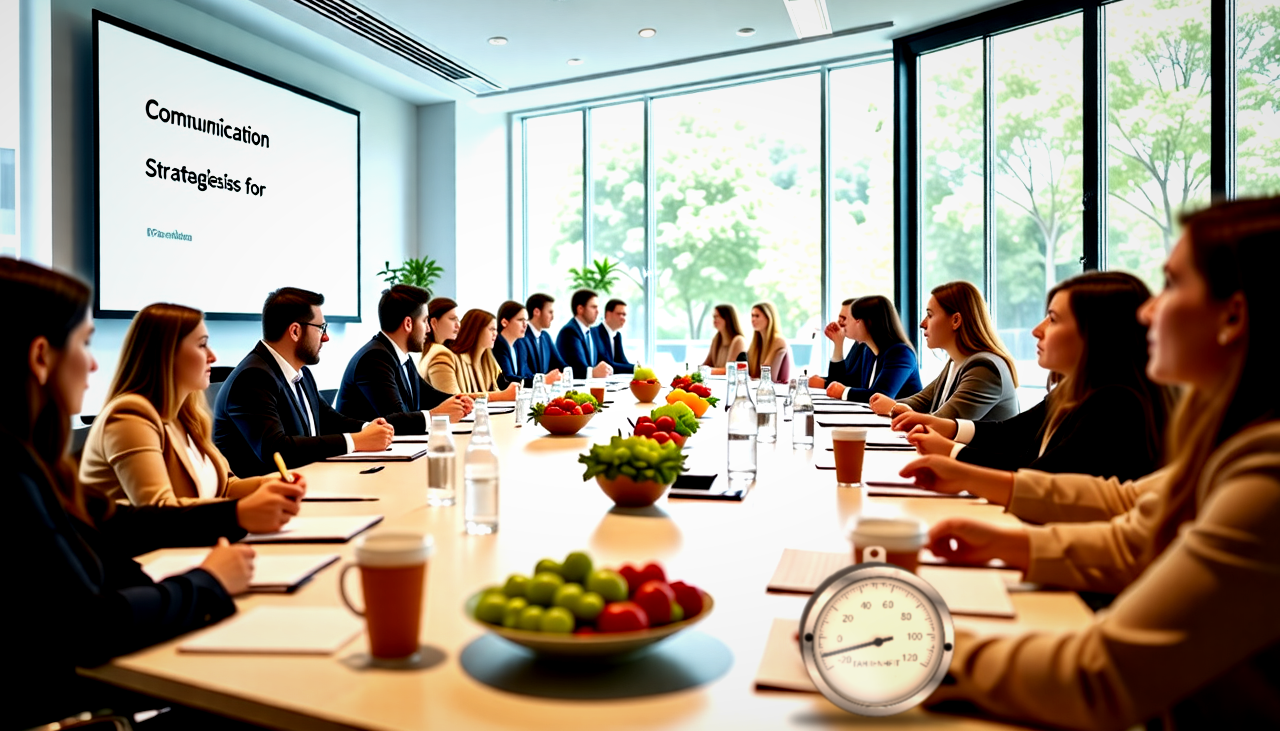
-10 °F
